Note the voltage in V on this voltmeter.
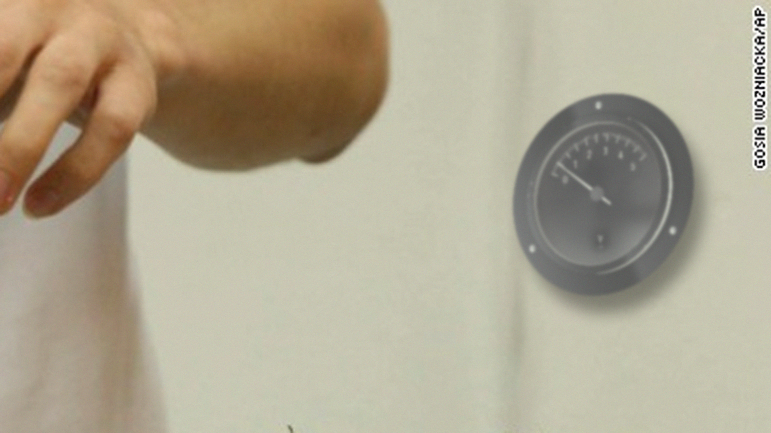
0.5 V
